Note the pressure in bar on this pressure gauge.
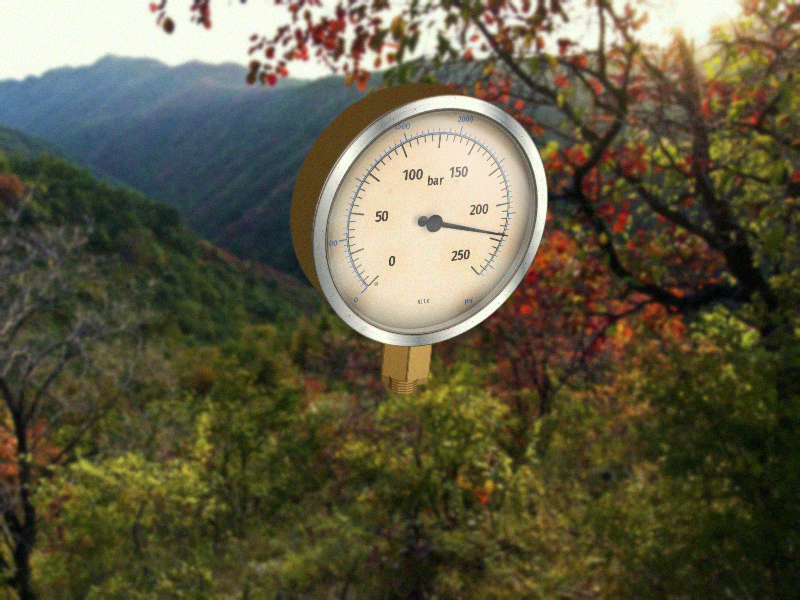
220 bar
